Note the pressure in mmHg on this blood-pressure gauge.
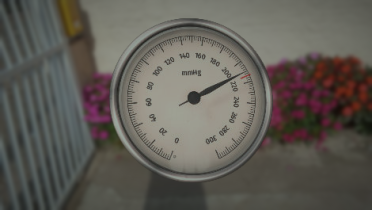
210 mmHg
